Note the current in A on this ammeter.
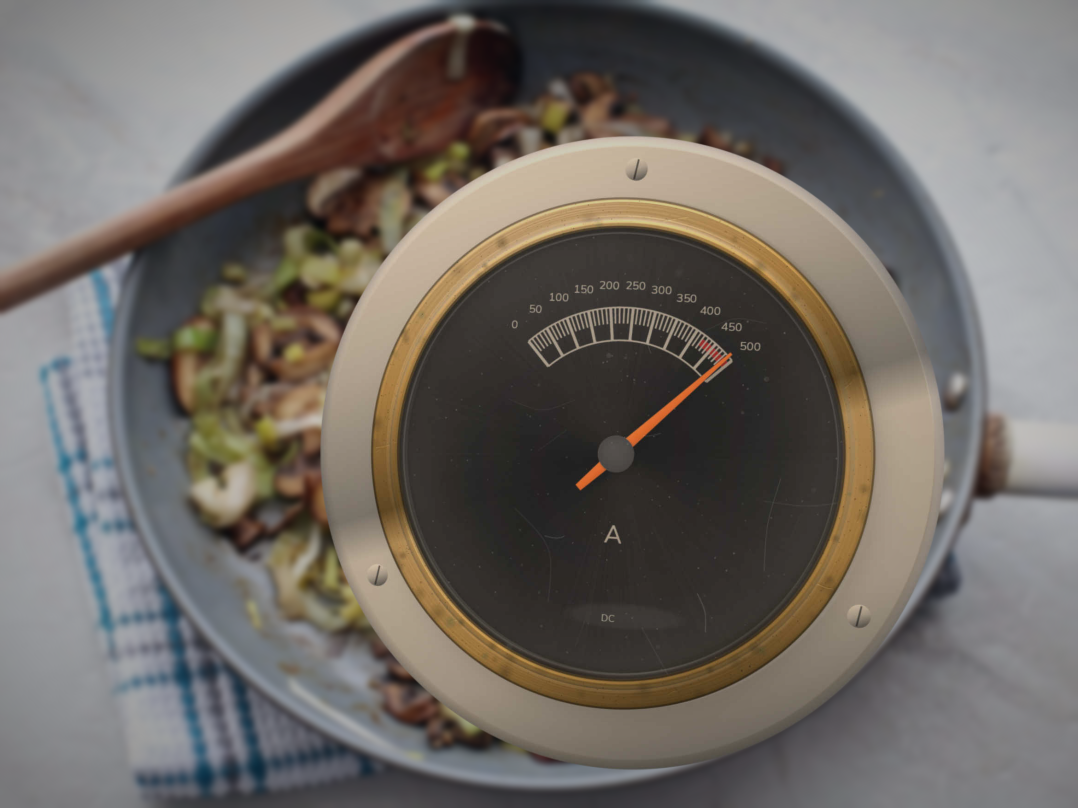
490 A
